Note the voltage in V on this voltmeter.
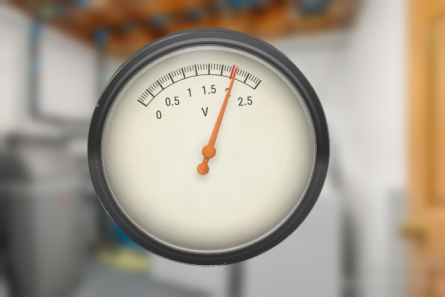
2 V
